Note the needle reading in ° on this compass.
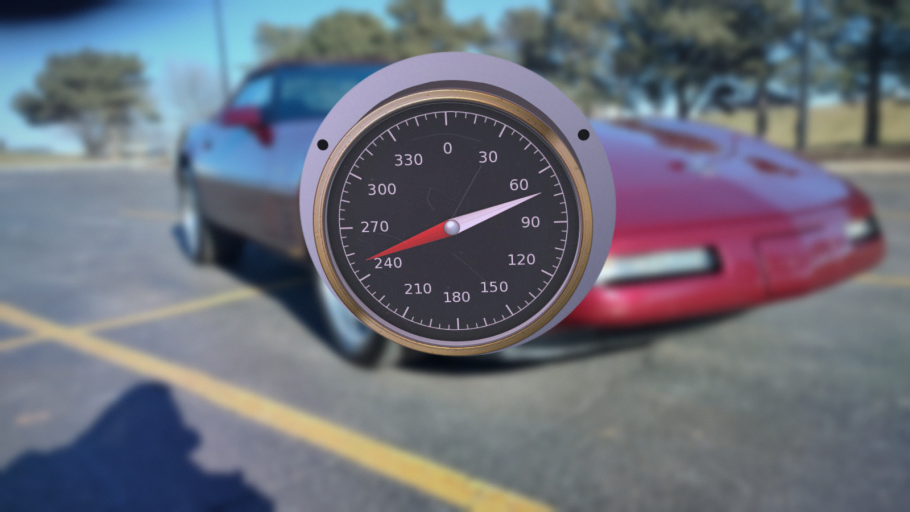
250 °
